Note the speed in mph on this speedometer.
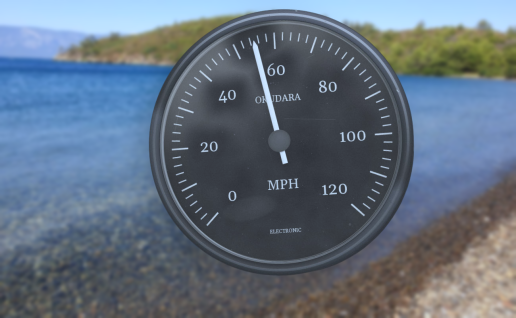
55 mph
